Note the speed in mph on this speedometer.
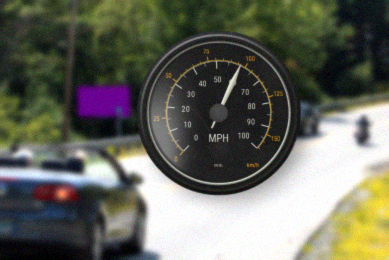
60 mph
